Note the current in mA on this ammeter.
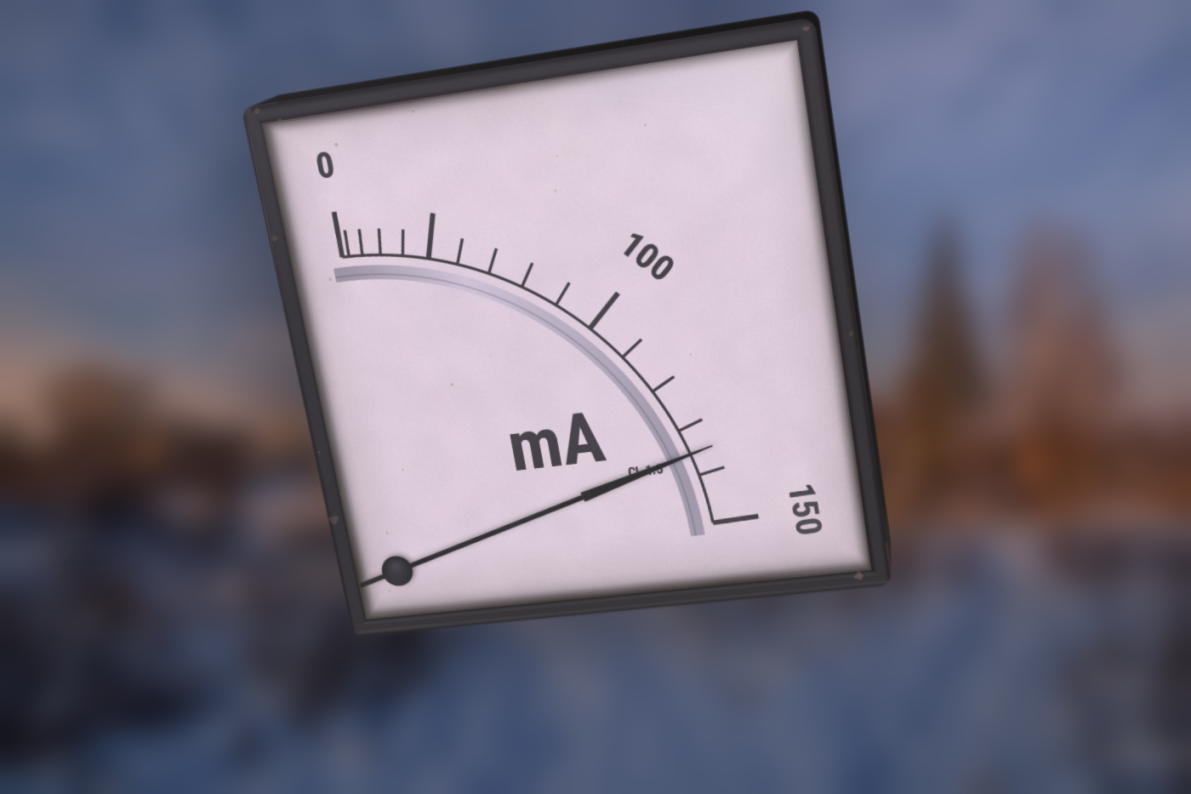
135 mA
